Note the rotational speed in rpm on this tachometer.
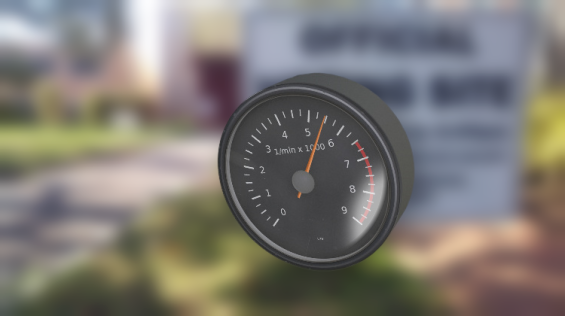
5500 rpm
